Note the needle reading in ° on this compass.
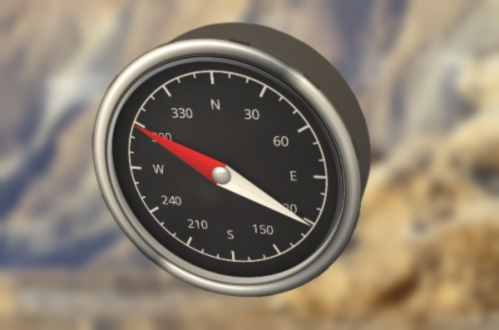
300 °
